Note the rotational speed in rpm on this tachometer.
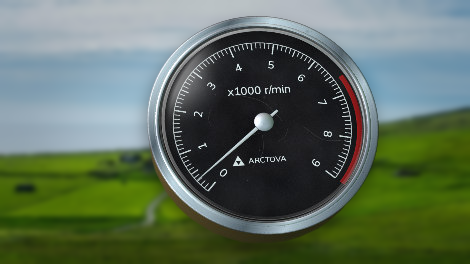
300 rpm
